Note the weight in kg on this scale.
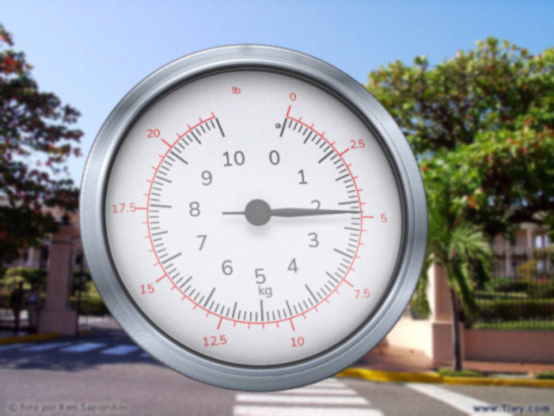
2.2 kg
